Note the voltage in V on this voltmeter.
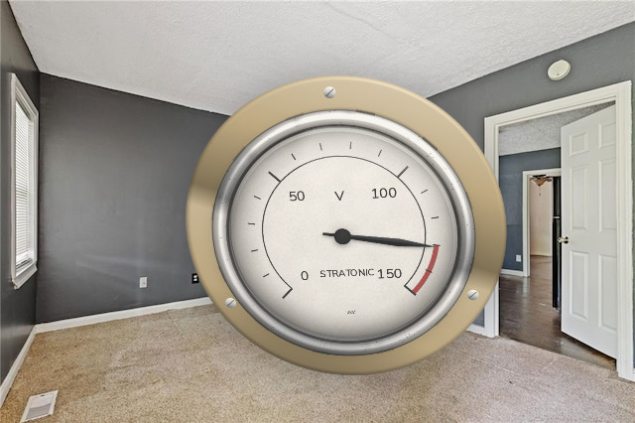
130 V
